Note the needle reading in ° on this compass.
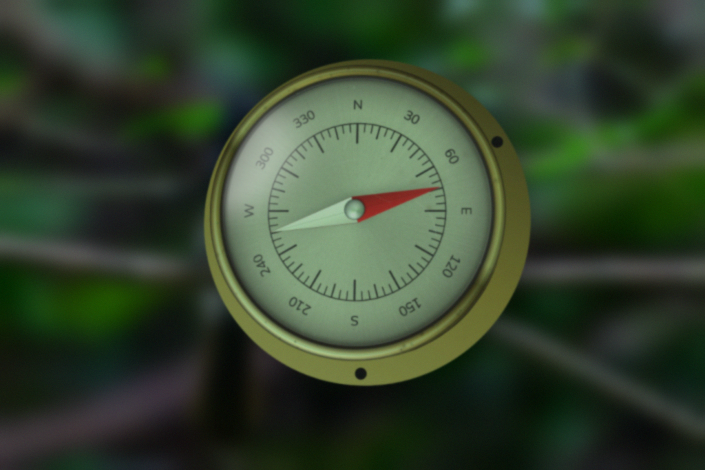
75 °
